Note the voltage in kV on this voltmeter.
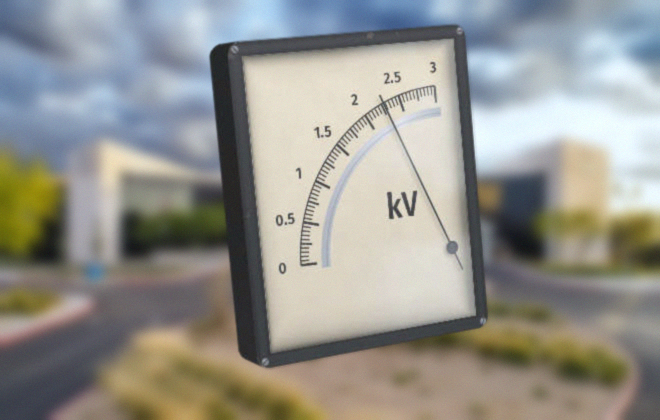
2.25 kV
